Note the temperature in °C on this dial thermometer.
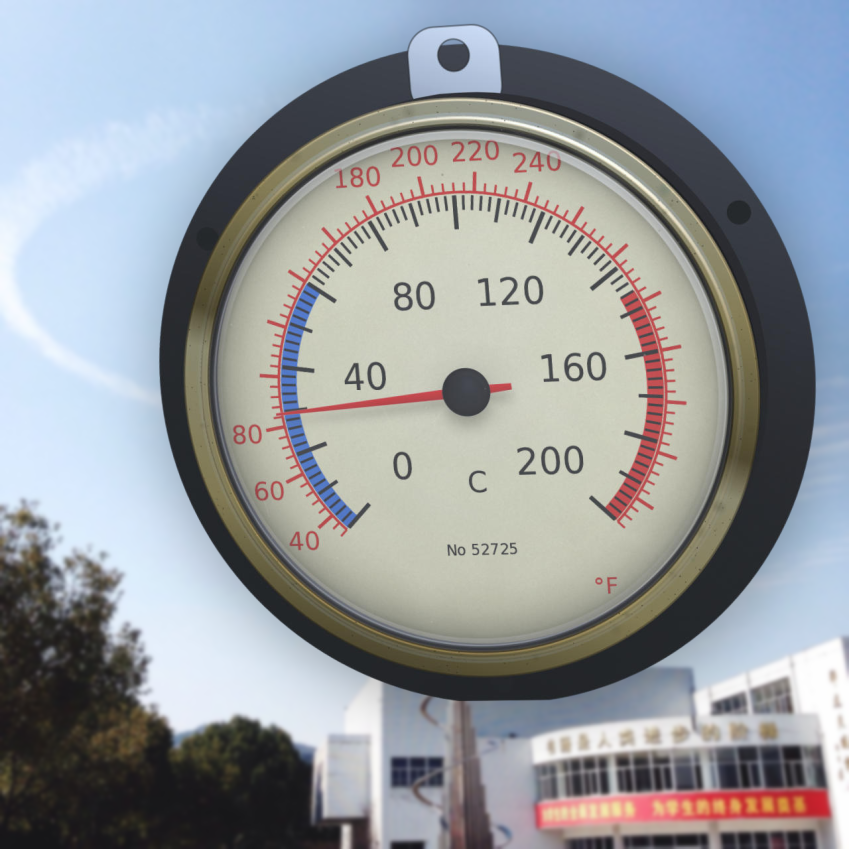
30 °C
